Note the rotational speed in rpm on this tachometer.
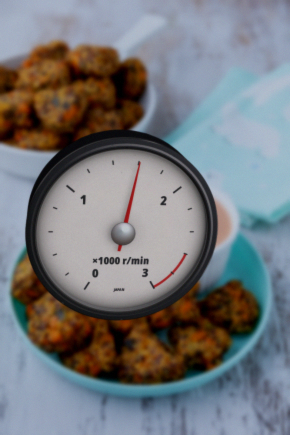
1600 rpm
